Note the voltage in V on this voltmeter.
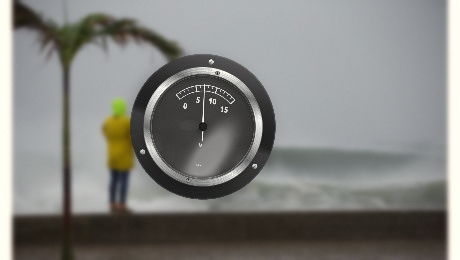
7 V
